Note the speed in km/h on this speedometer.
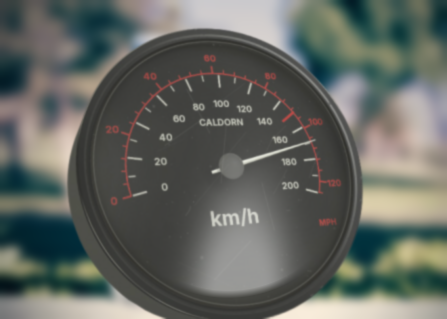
170 km/h
